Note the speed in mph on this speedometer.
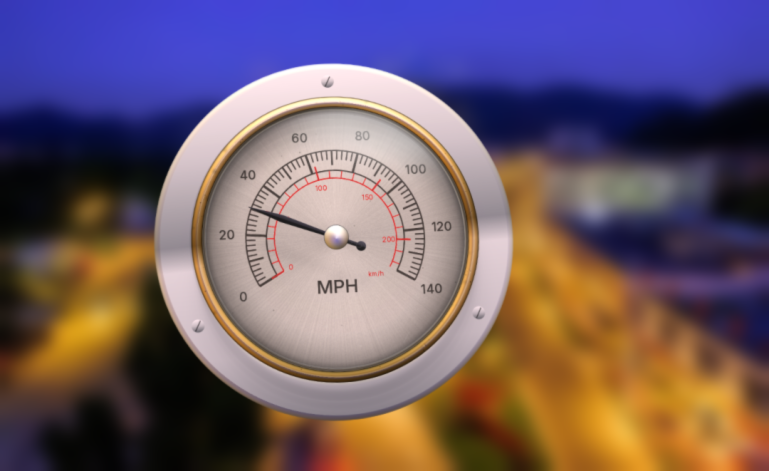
30 mph
